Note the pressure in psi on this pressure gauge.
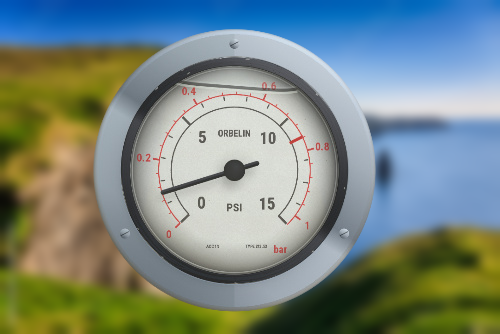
1.5 psi
